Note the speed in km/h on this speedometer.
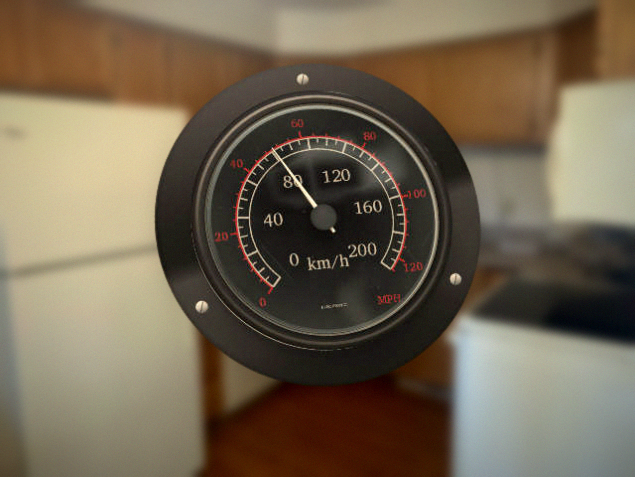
80 km/h
